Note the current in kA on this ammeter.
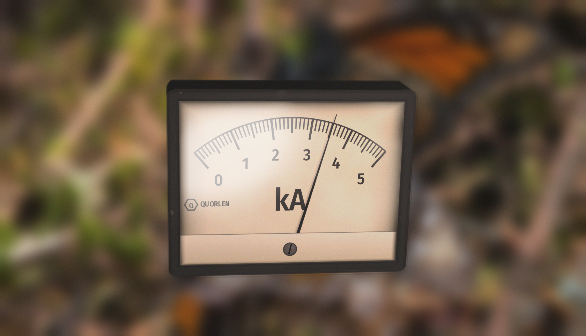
3.5 kA
